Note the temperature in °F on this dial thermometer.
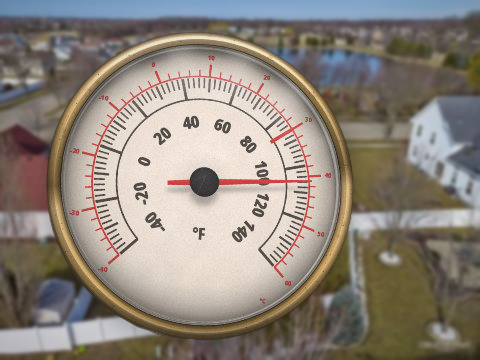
106 °F
